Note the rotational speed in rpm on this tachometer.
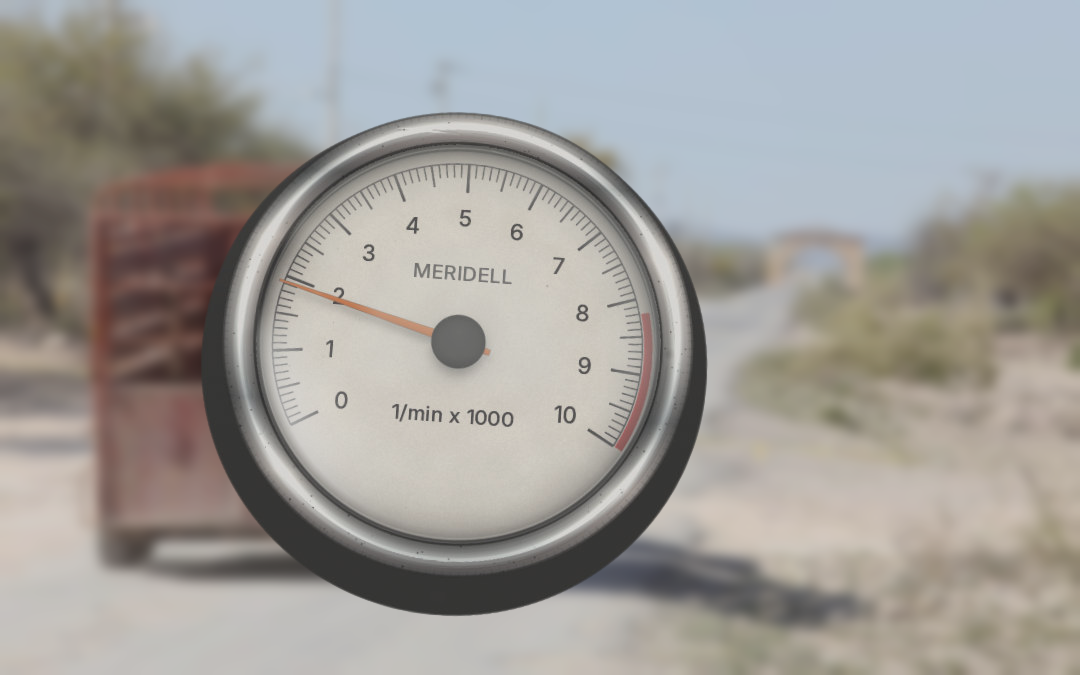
1900 rpm
